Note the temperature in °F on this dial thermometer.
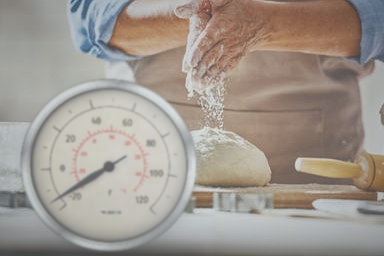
-15 °F
